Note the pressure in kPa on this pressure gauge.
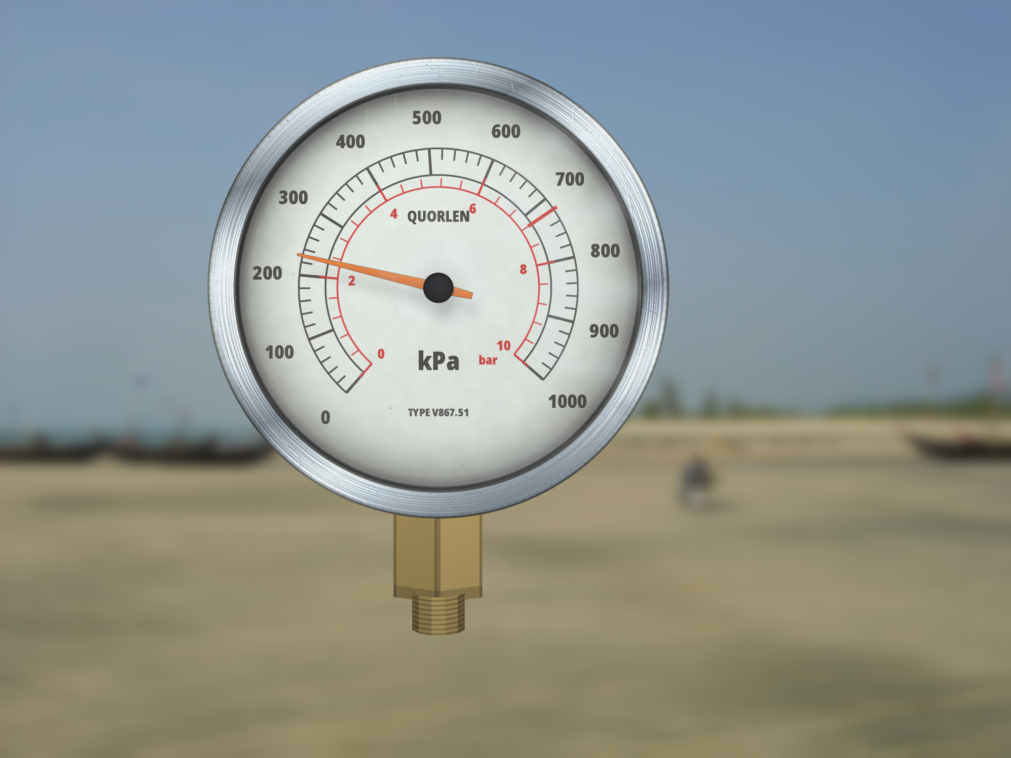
230 kPa
